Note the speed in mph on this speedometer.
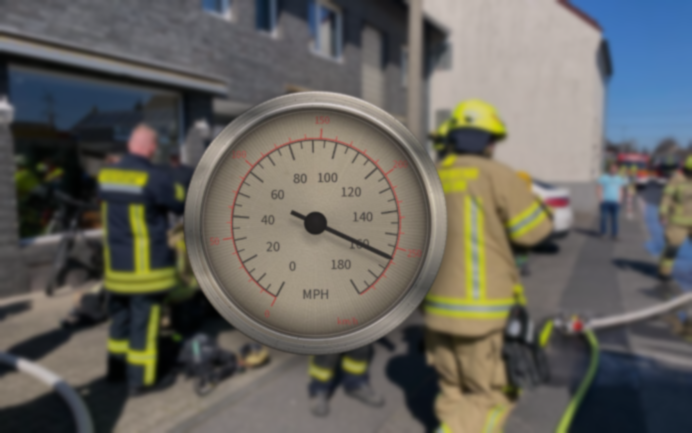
160 mph
